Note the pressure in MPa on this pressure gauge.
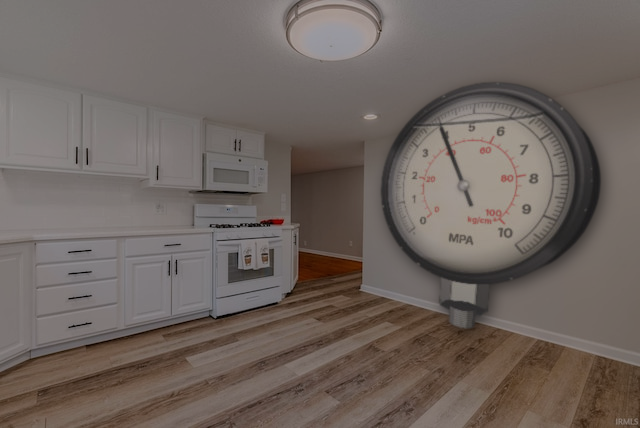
4 MPa
